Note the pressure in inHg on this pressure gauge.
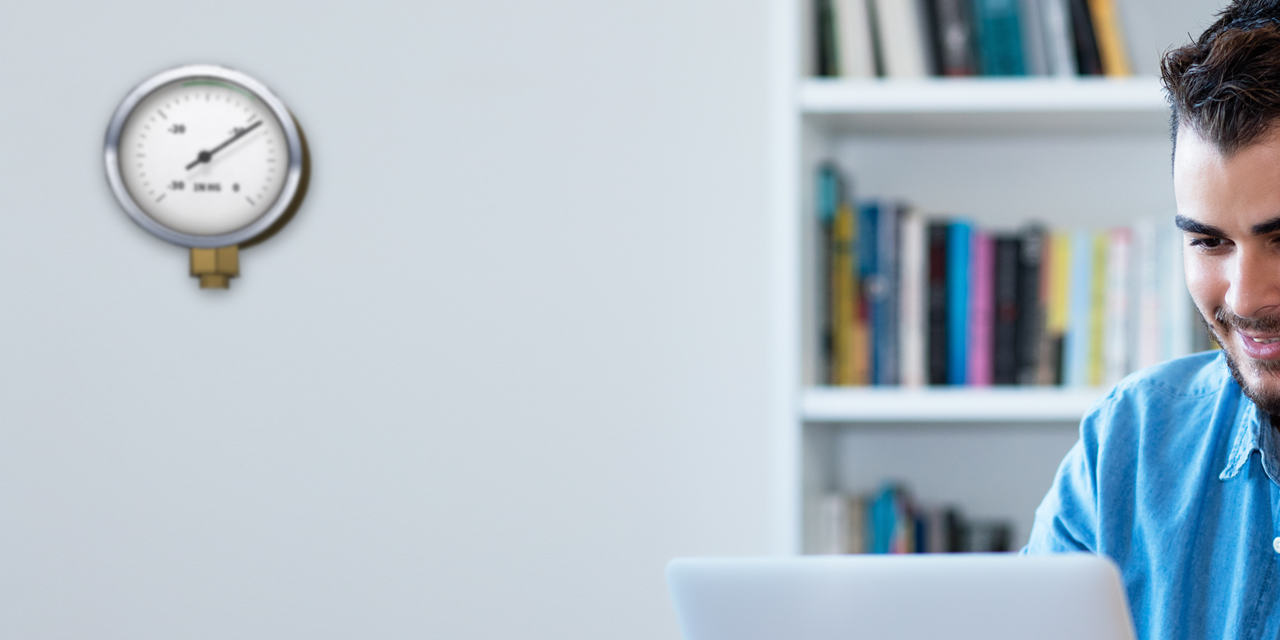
-9 inHg
